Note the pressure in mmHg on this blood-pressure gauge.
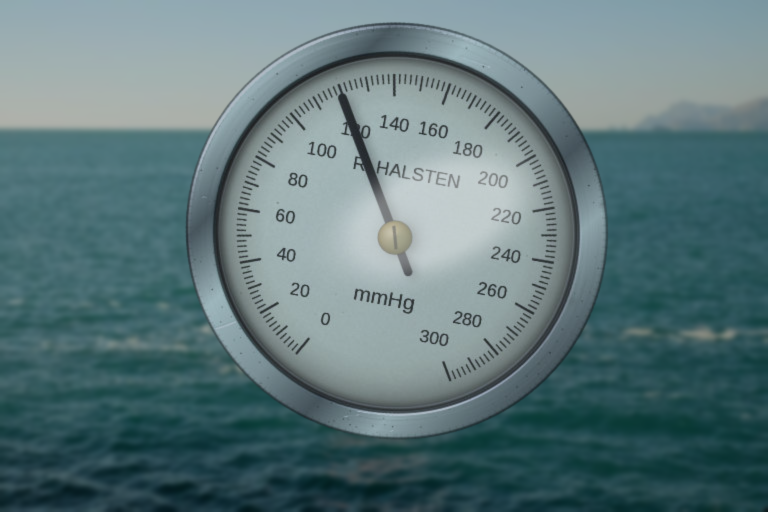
120 mmHg
